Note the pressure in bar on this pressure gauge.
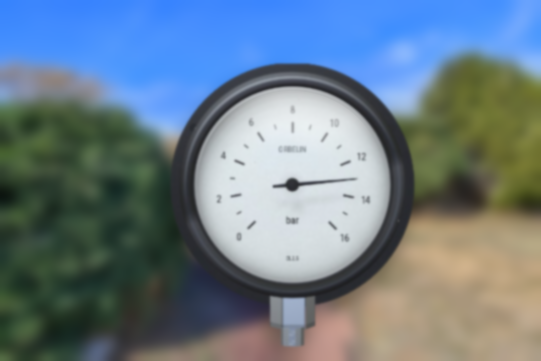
13 bar
